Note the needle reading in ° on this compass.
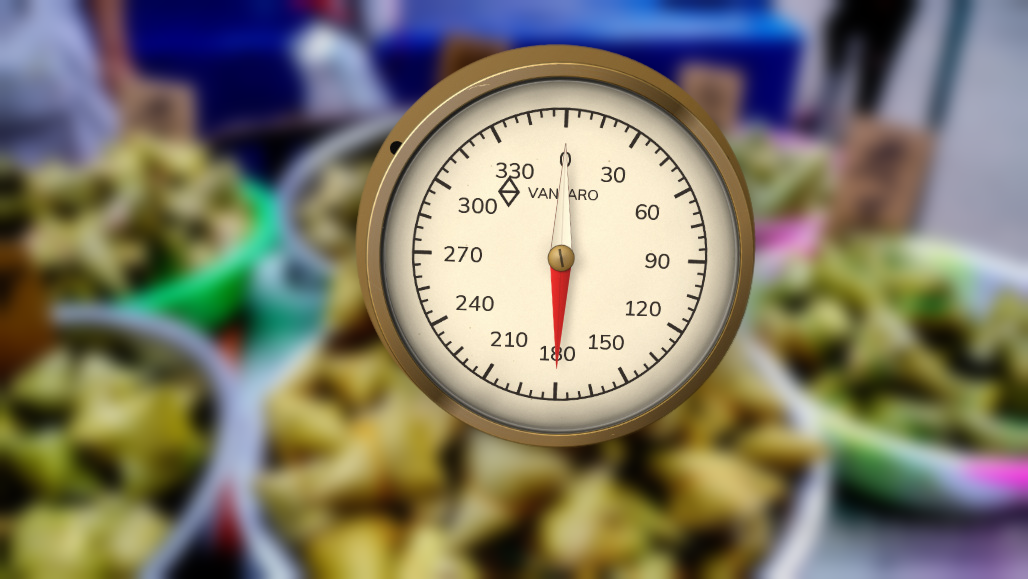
180 °
